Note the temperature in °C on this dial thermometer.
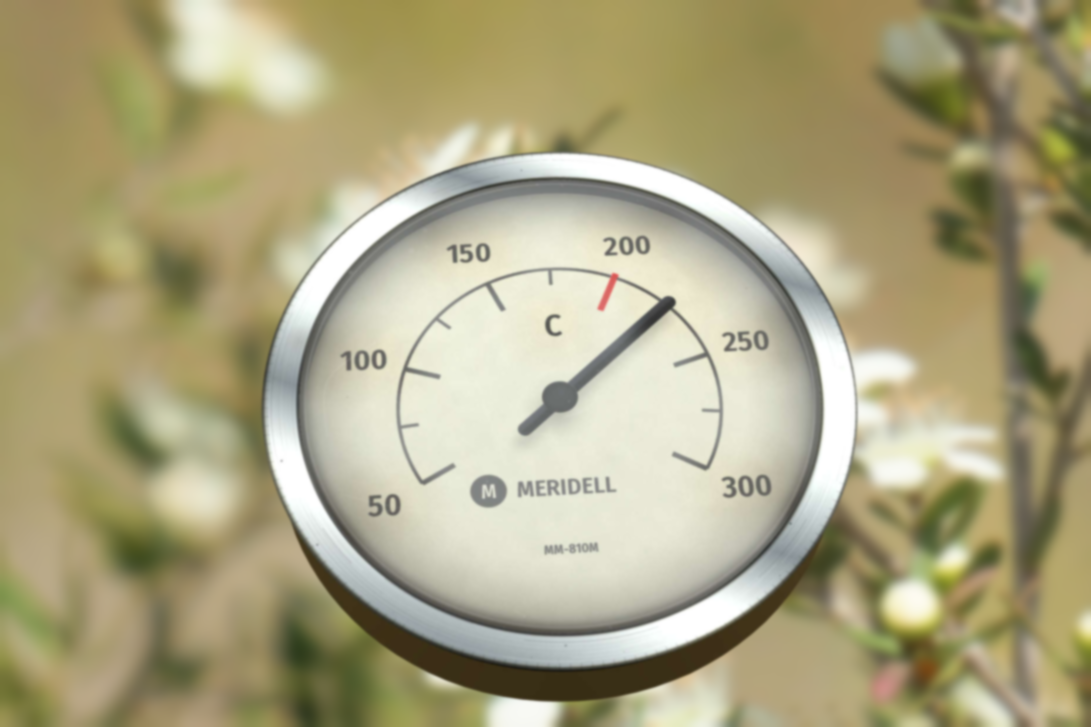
225 °C
